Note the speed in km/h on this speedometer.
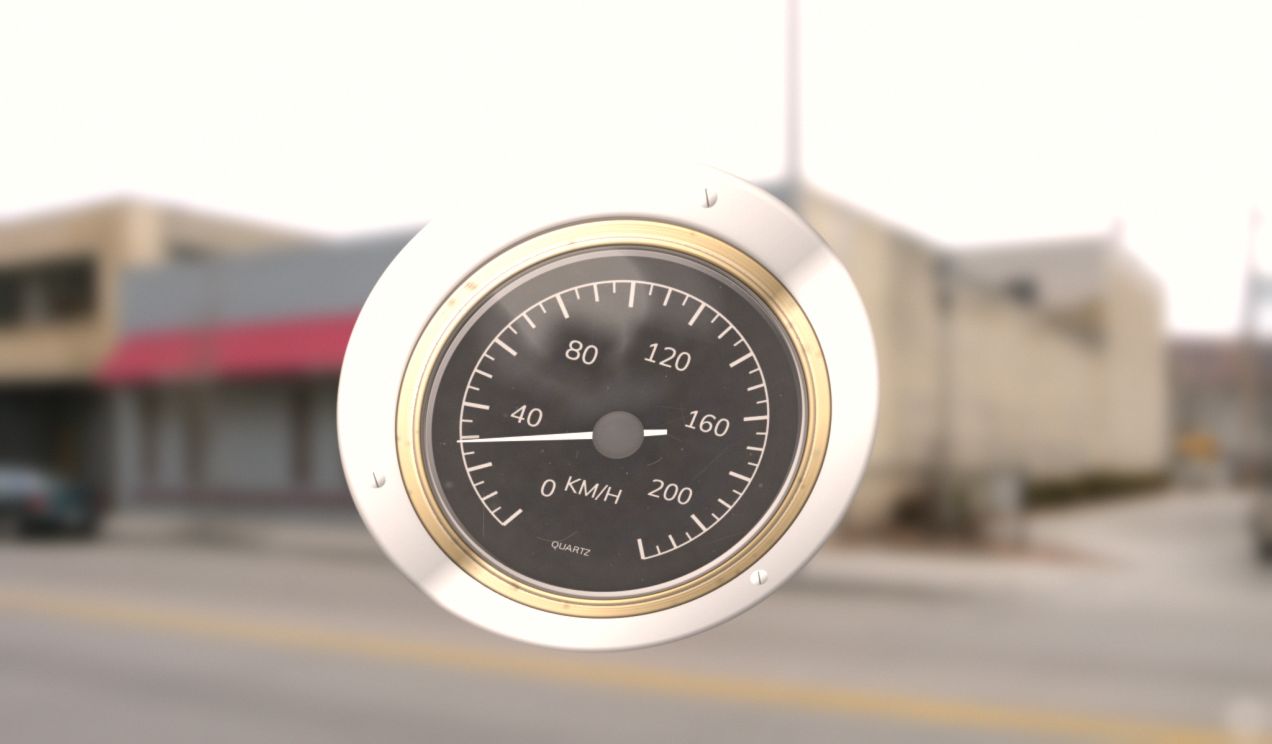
30 km/h
